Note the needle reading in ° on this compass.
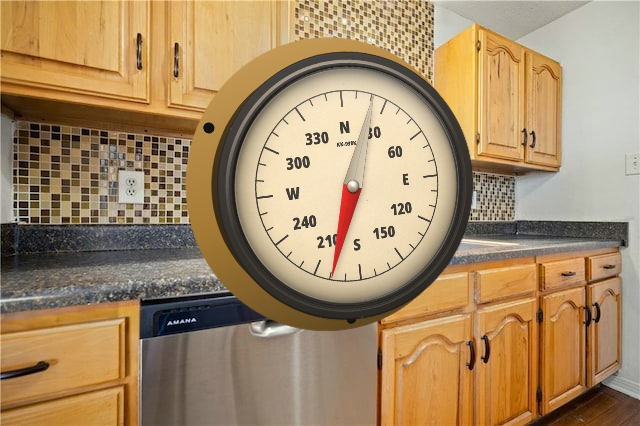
200 °
